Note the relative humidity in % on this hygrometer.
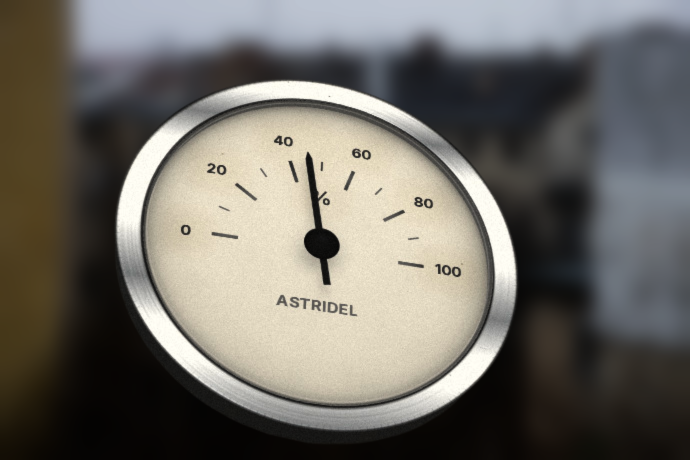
45 %
